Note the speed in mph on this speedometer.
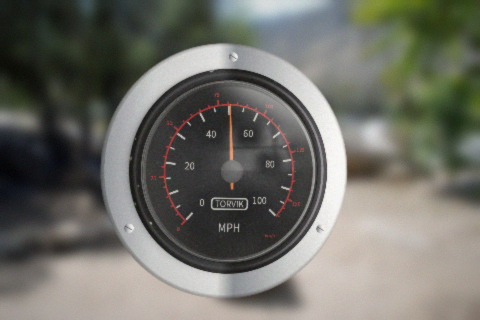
50 mph
